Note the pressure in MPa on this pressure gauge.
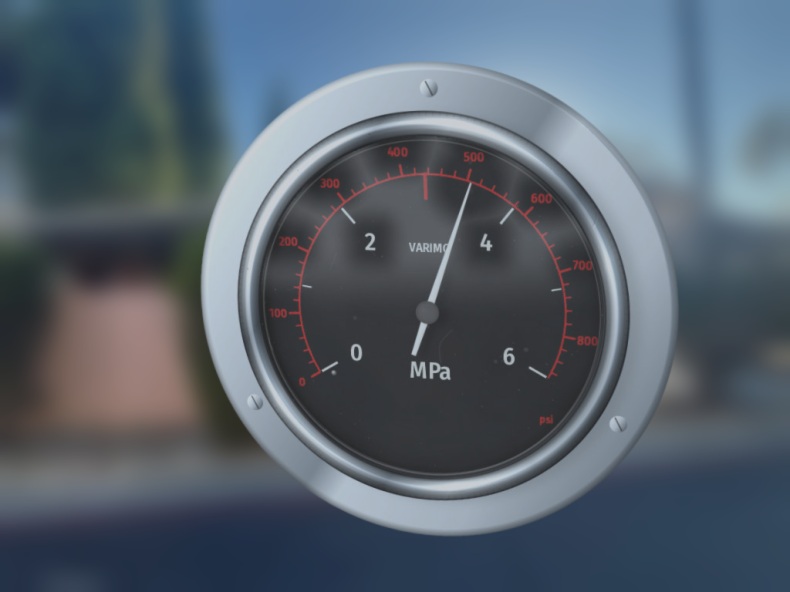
3.5 MPa
